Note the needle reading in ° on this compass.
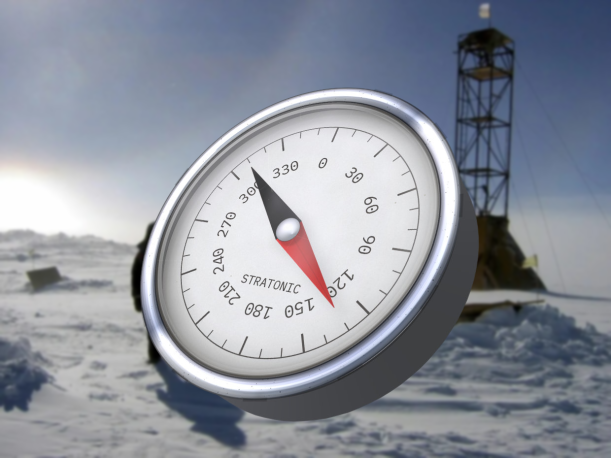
130 °
